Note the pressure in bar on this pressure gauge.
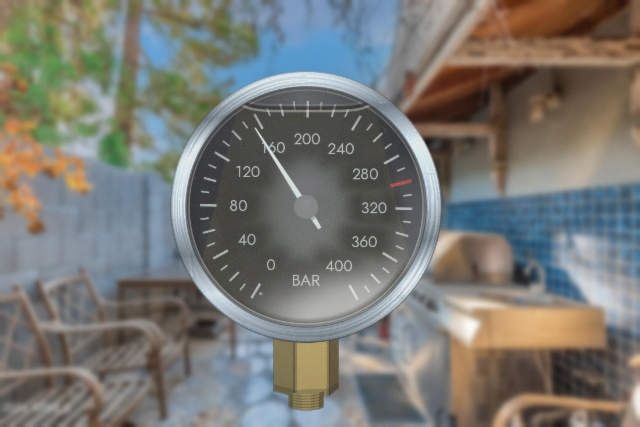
155 bar
